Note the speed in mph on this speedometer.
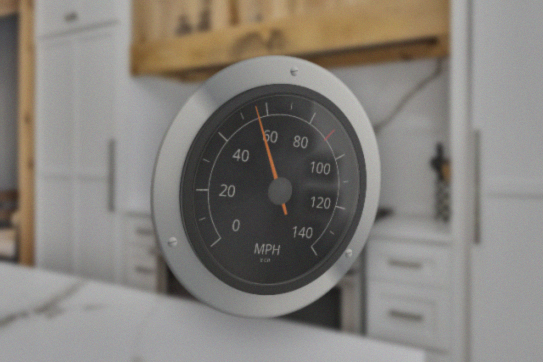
55 mph
